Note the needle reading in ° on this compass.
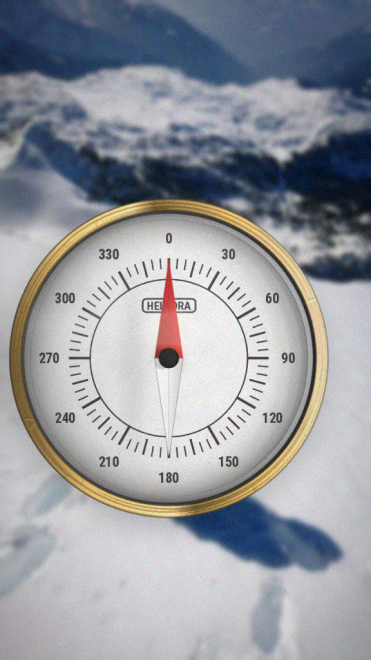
0 °
